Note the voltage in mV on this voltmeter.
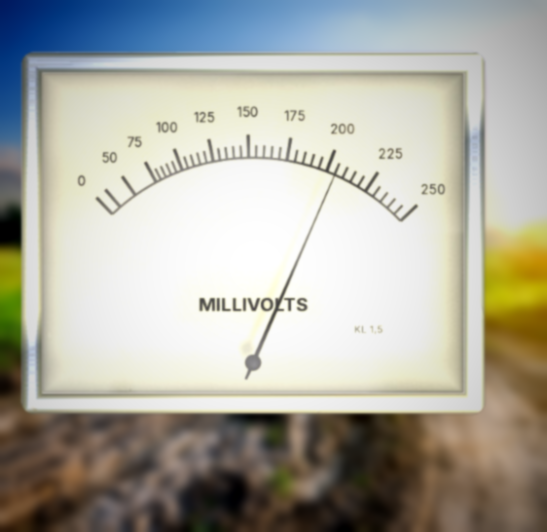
205 mV
